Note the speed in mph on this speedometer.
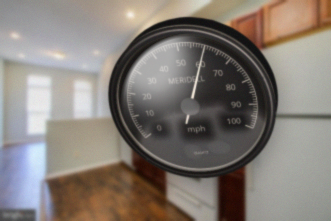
60 mph
